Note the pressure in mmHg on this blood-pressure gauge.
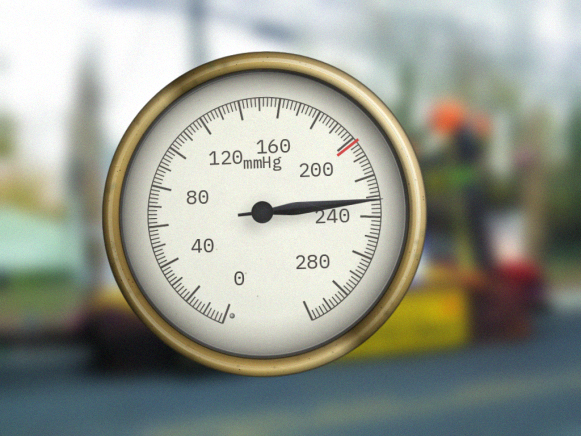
232 mmHg
